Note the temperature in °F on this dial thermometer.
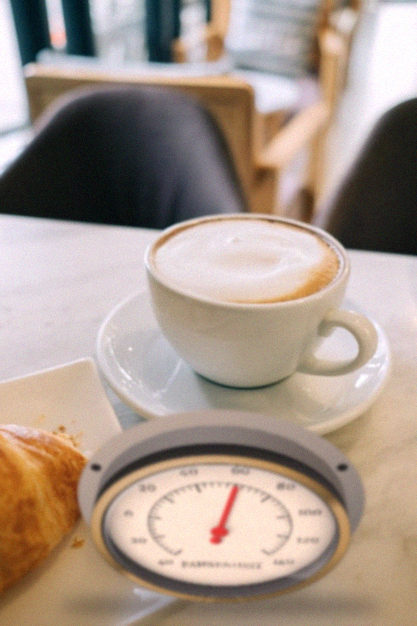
60 °F
